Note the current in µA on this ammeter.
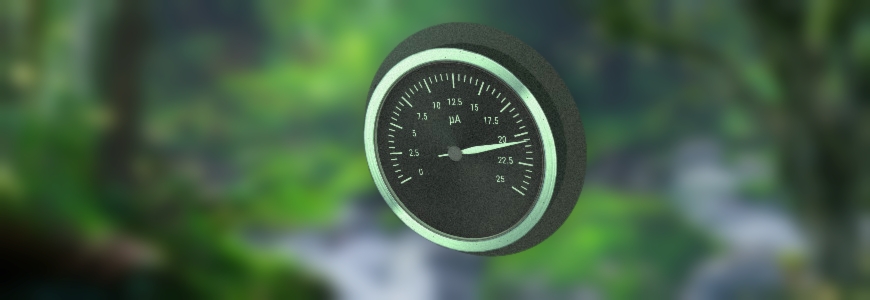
20.5 µA
